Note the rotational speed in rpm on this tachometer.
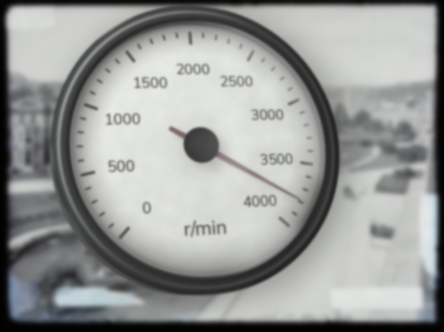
3800 rpm
